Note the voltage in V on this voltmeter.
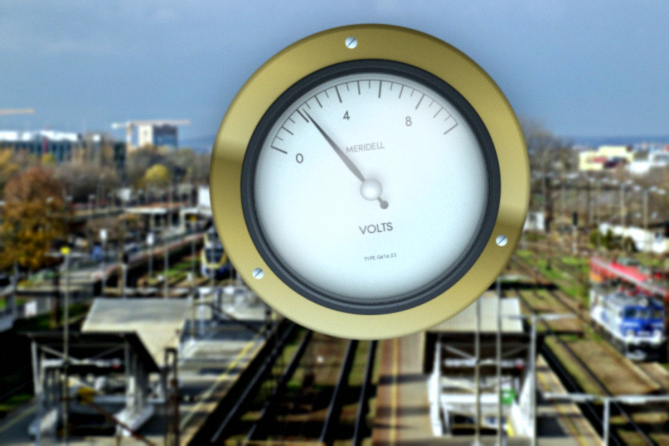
2.25 V
